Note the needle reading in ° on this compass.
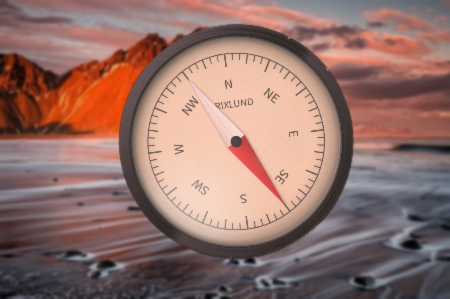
150 °
